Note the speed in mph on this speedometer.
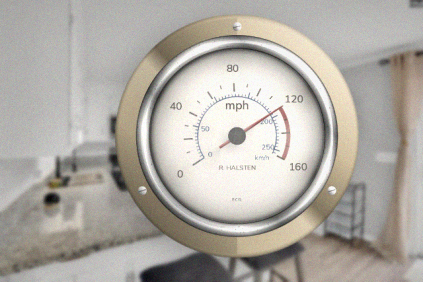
120 mph
